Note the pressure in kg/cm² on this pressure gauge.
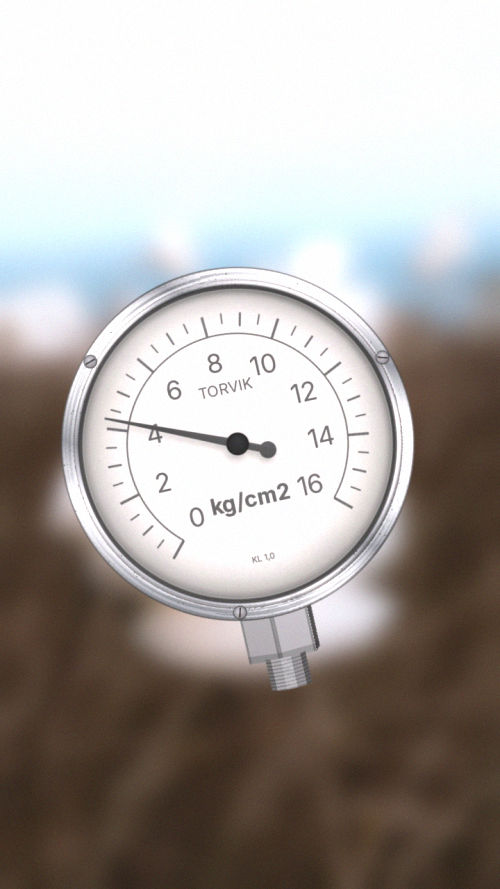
4.25 kg/cm²
